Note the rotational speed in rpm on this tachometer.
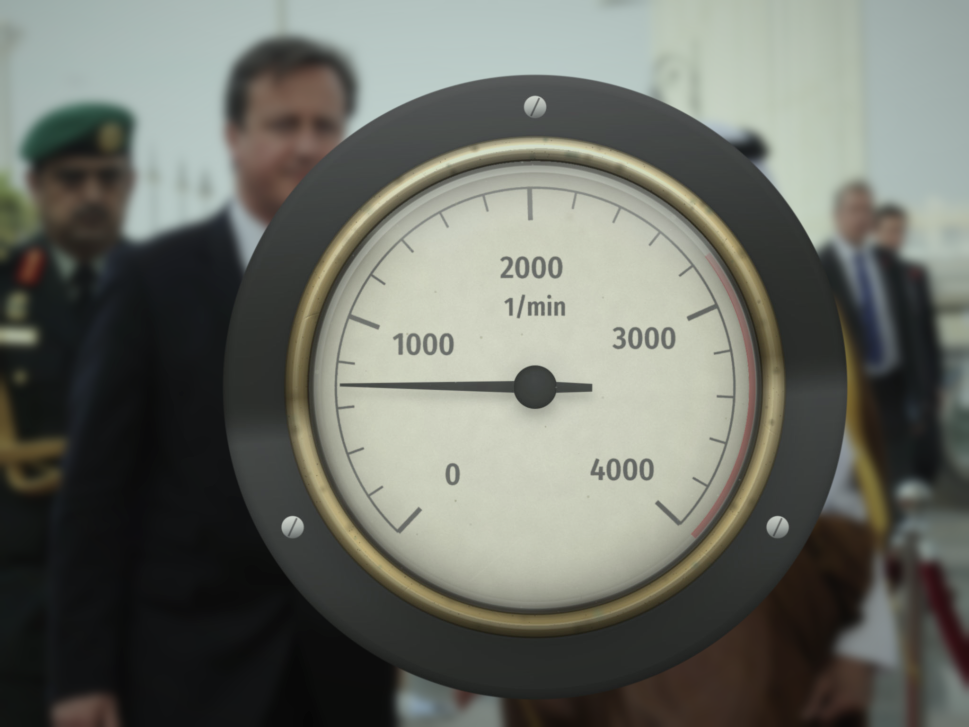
700 rpm
